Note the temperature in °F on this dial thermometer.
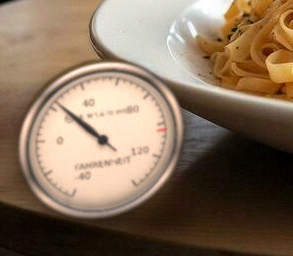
24 °F
